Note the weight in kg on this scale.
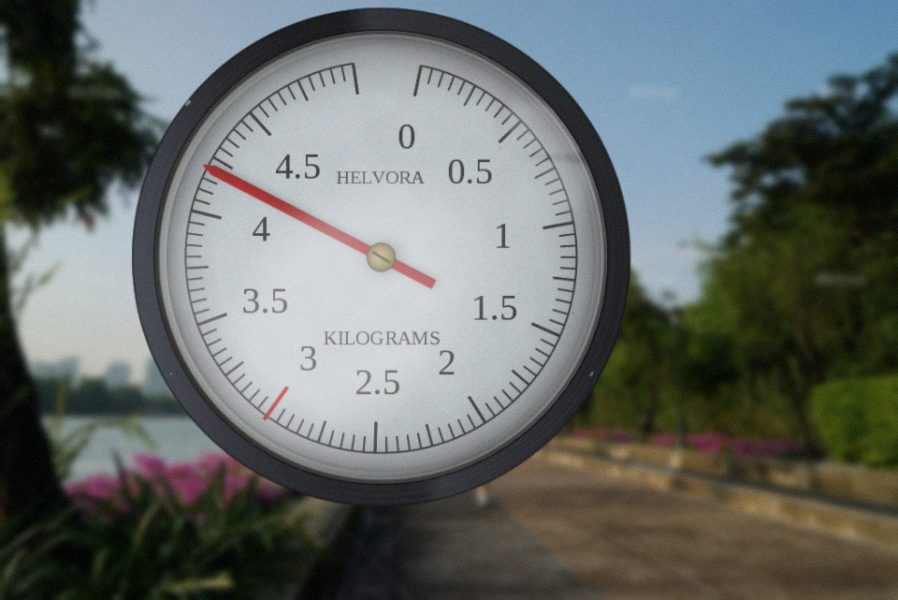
4.2 kg
